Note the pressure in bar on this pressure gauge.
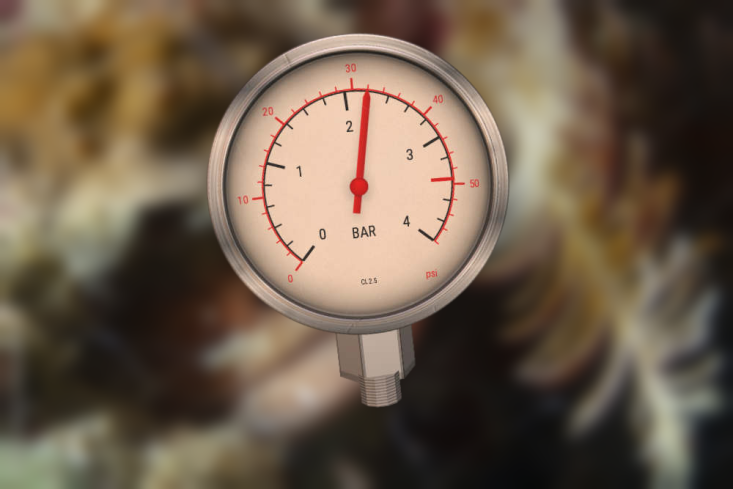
2.2 bar
